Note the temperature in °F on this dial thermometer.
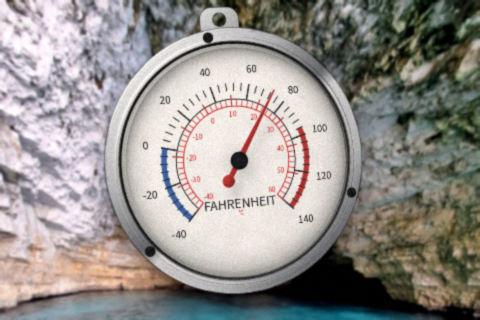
72 °F
